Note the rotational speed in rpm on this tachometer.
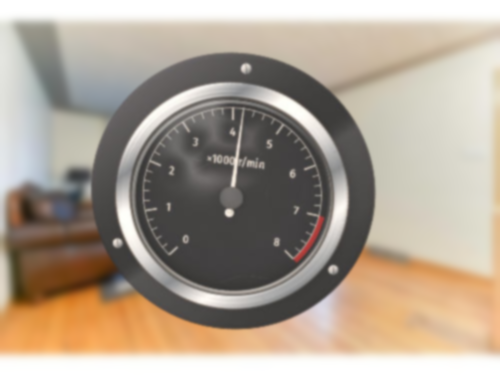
4200 rpm
